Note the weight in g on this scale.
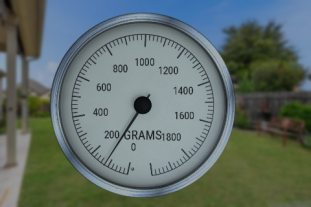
120 g
